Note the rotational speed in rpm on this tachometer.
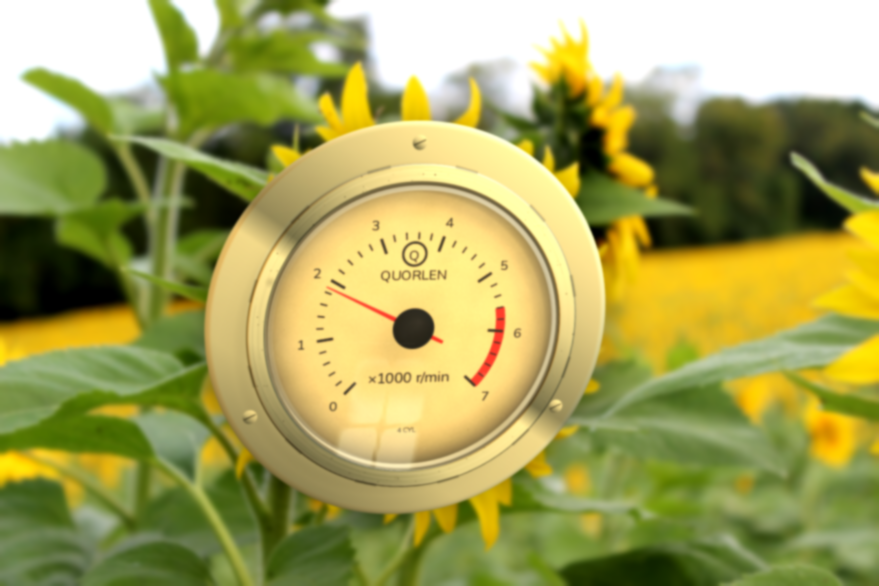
1900 rpm
